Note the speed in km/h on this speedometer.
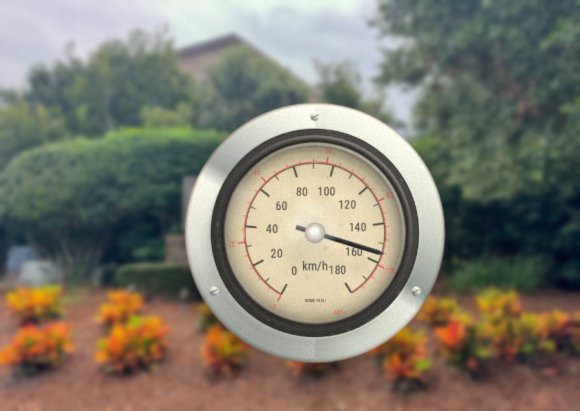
155 km/h
